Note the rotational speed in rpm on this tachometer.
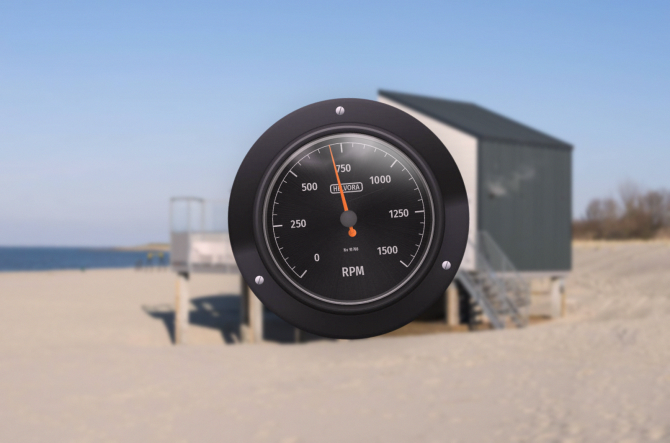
700 rpm
